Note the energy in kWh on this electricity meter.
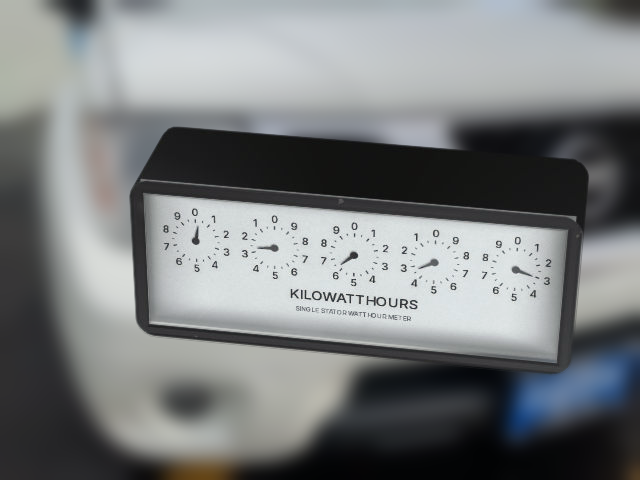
2633 kWh
